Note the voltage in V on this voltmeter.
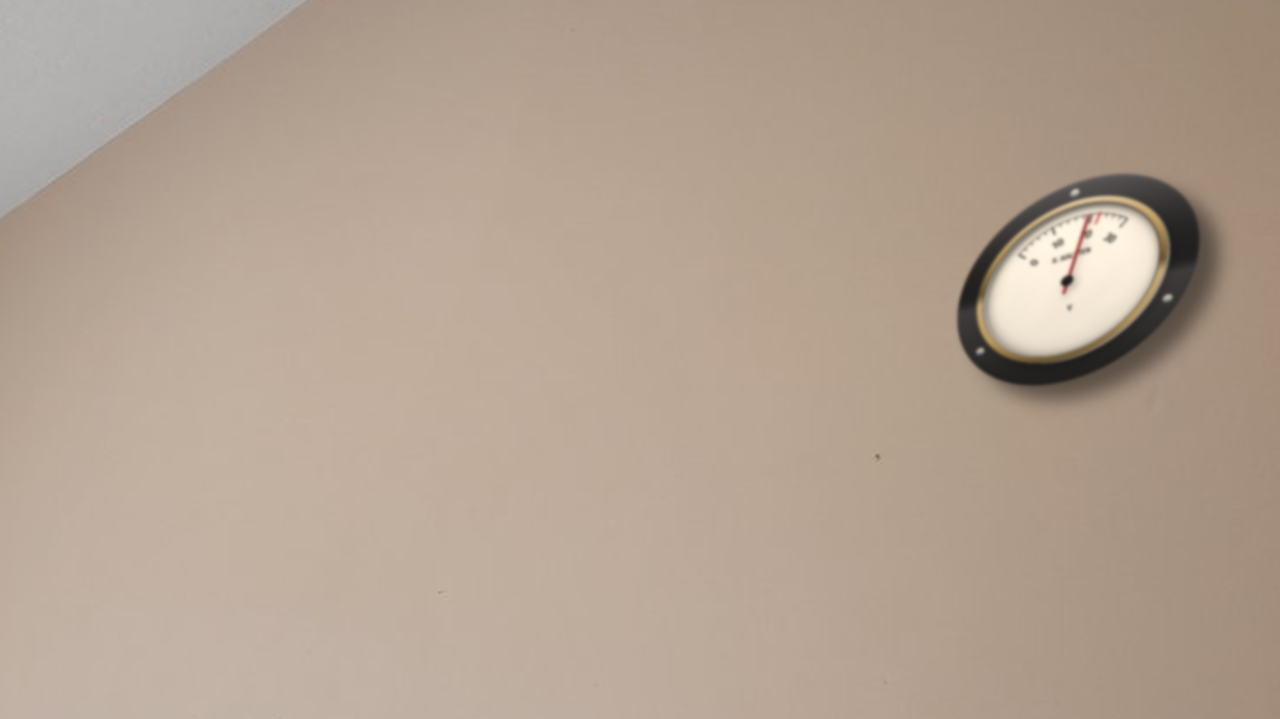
20 V
